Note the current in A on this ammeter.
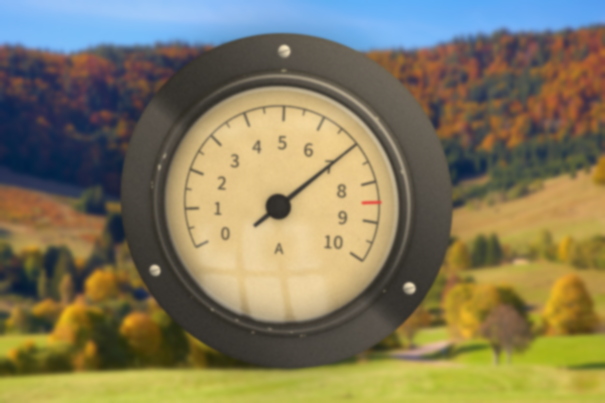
7 A
